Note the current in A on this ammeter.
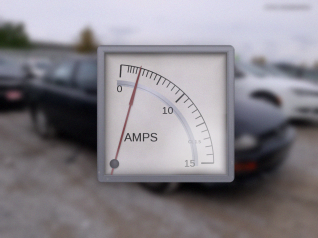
5 A
